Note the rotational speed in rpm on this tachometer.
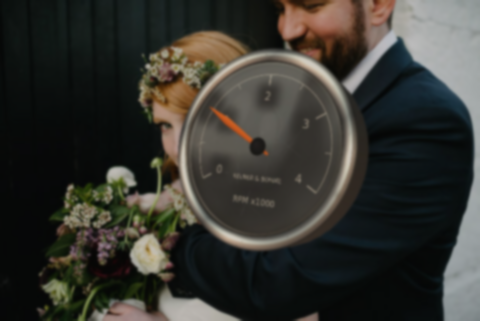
1000 rpm
